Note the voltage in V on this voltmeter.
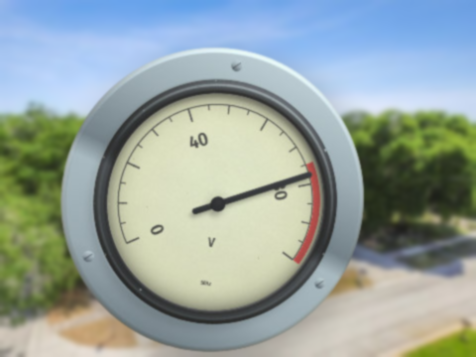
77.5 V
